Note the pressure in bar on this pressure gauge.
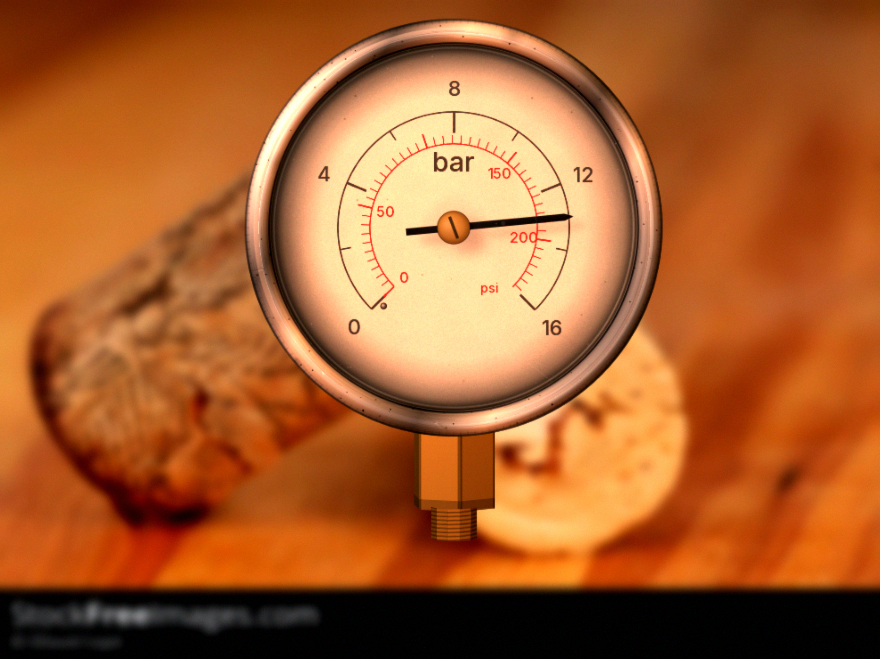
13 bar
